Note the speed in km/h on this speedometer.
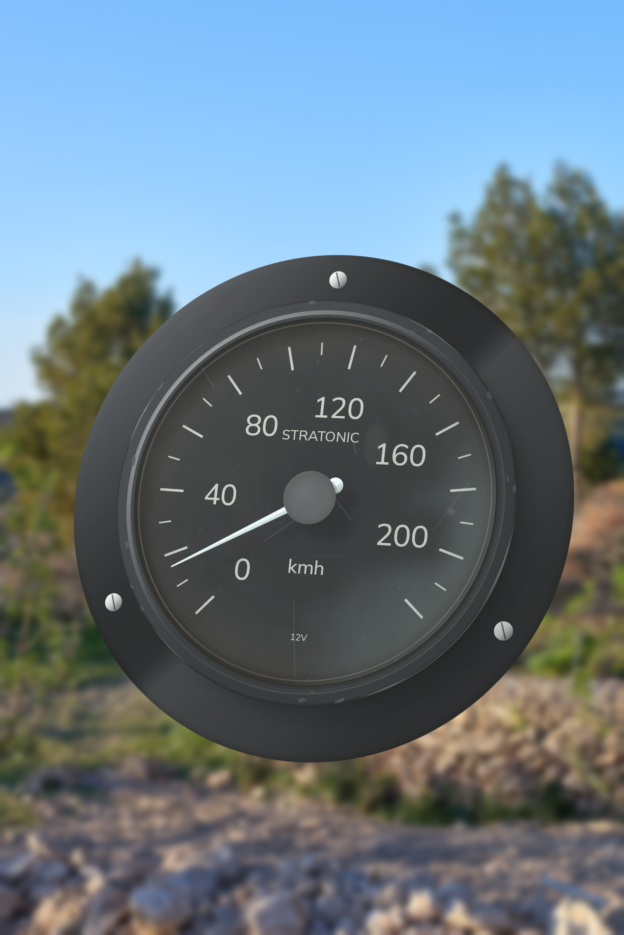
15 km/h
